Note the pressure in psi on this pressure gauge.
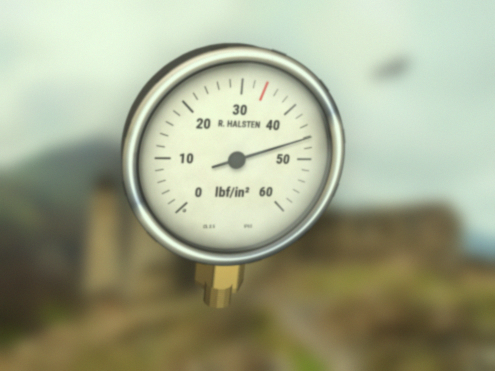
46 psi
